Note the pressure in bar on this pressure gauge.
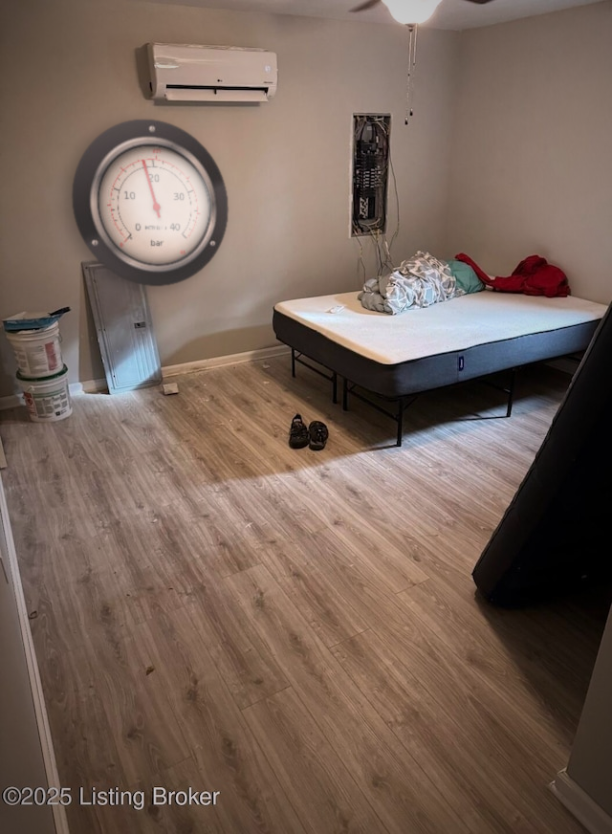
18 bar
